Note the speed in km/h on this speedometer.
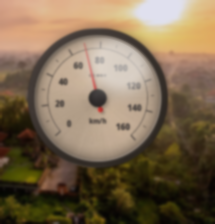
70 km/h
